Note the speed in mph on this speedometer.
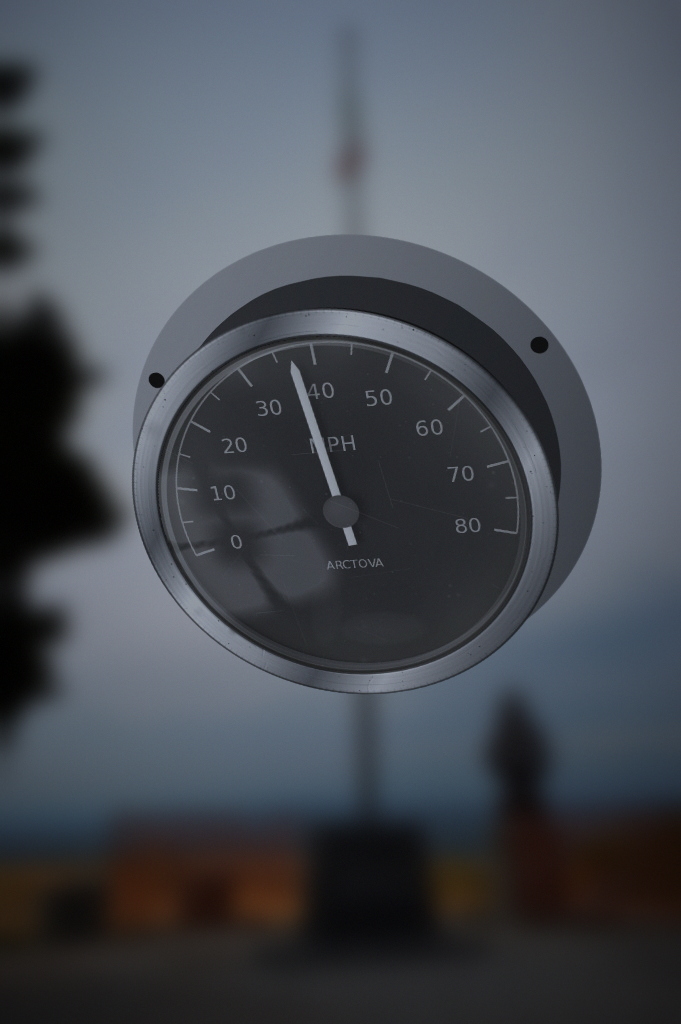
37.5 mph
